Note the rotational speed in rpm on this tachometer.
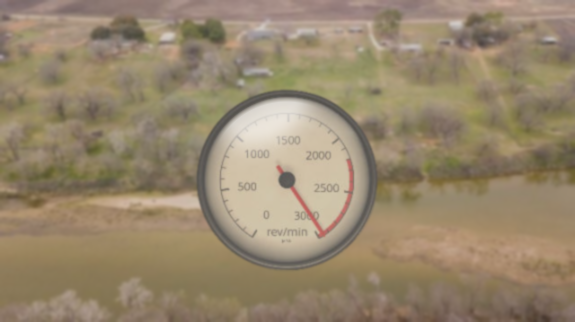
2950 rpm
